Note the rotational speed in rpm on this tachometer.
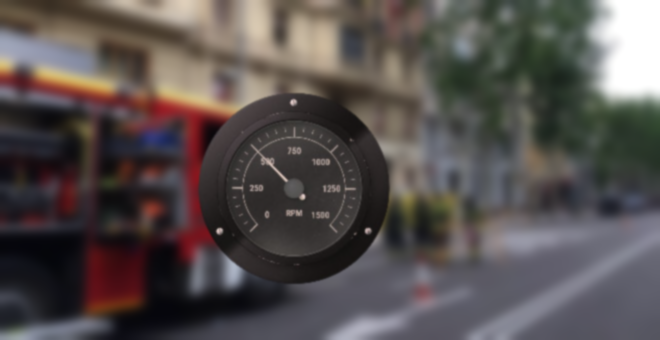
500 rpm
